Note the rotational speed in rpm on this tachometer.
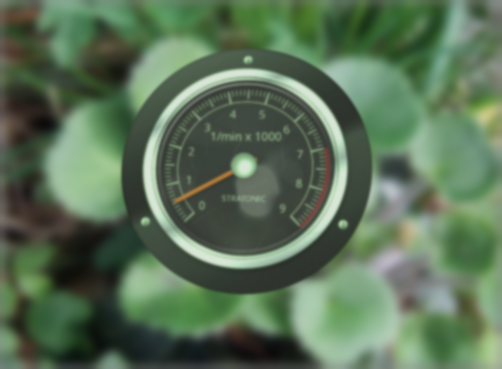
500 rpm
